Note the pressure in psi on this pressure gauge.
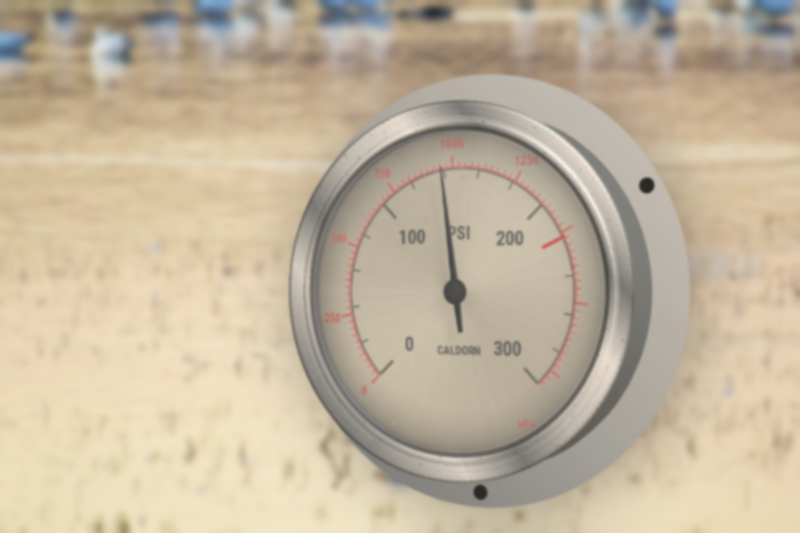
140 psi
